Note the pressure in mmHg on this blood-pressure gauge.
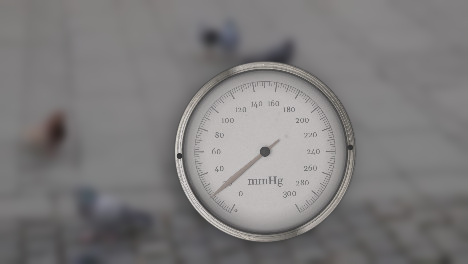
20 mmHg
